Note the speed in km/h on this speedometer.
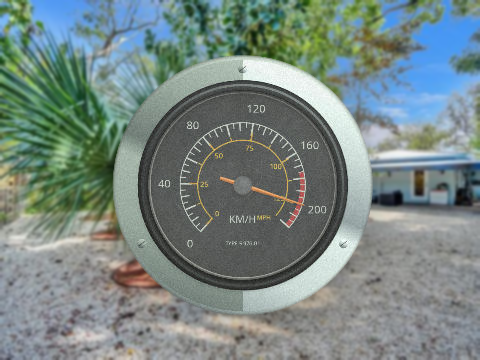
200 km/h
